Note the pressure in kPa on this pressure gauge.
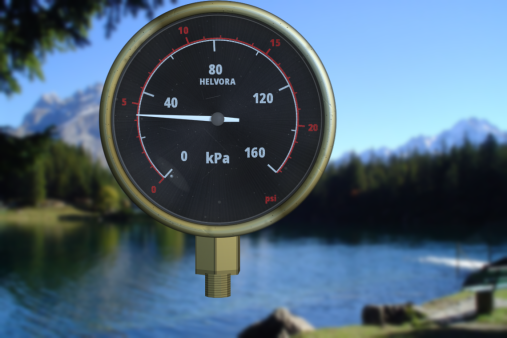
30 kPa
